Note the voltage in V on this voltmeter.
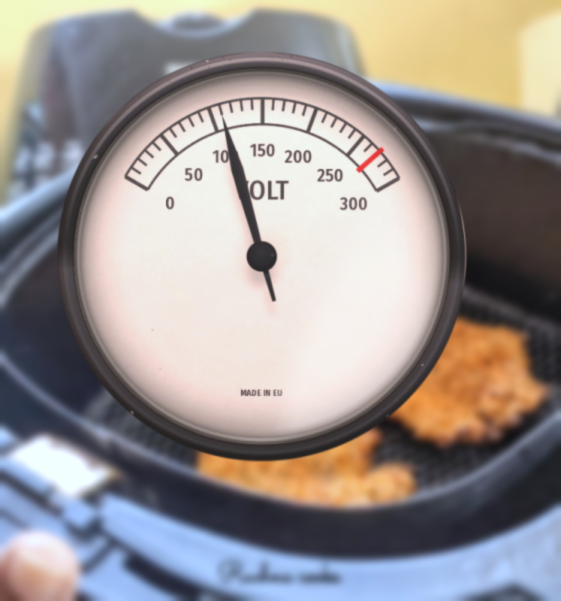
110 V
